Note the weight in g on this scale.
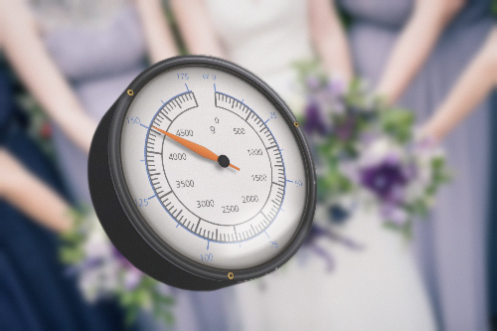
4250 g
